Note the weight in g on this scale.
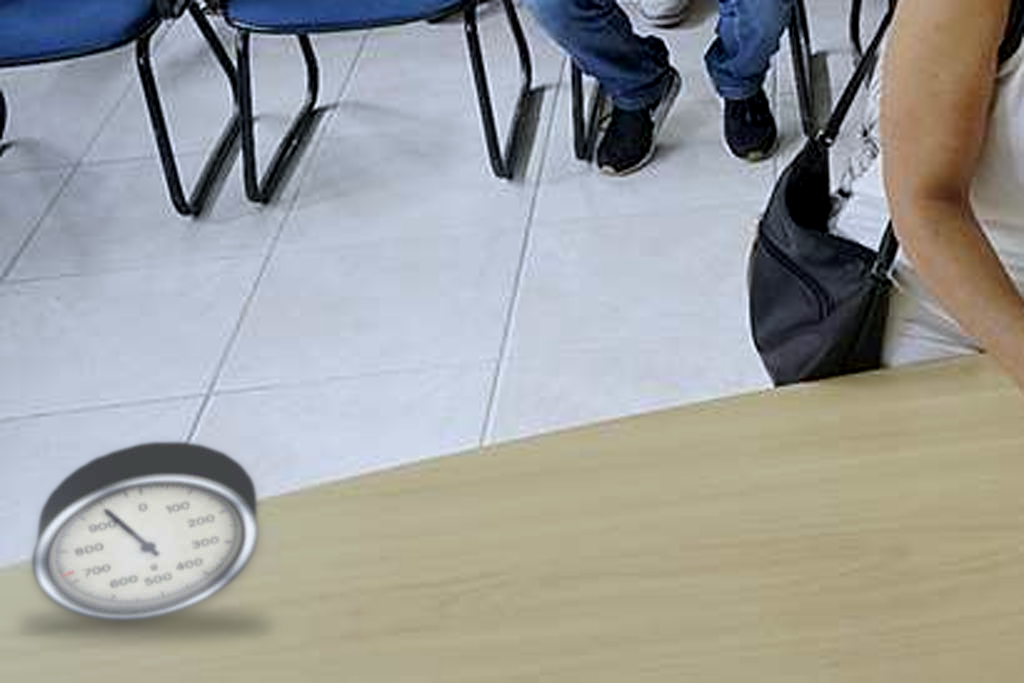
950 g
